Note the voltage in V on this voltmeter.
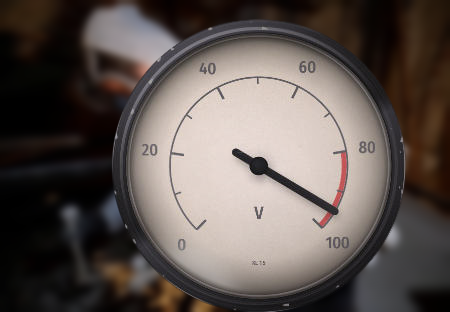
95 V
